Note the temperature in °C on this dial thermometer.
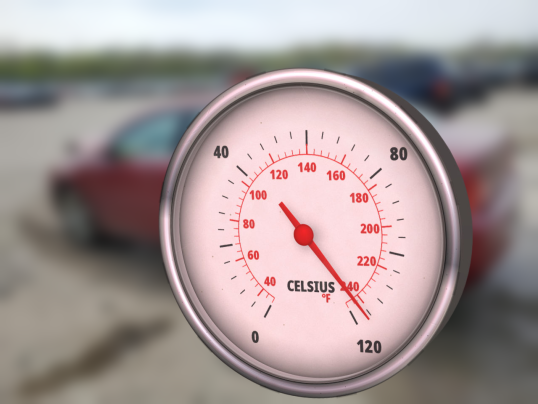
116 °C
